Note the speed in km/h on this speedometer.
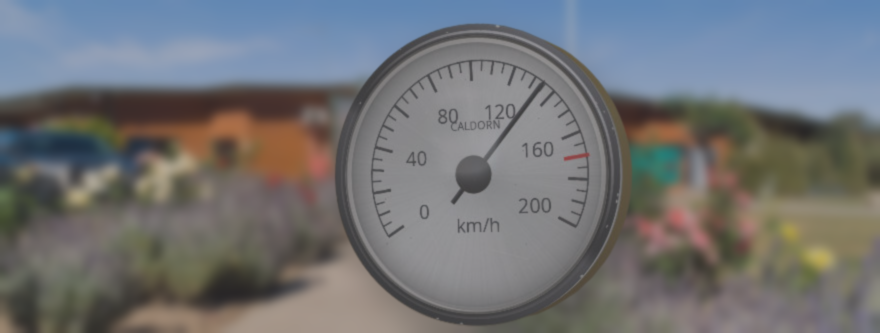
135 km/h
